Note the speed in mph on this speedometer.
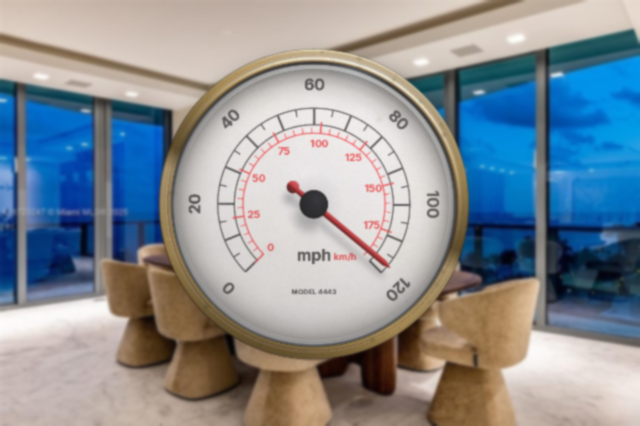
117.5 mph
